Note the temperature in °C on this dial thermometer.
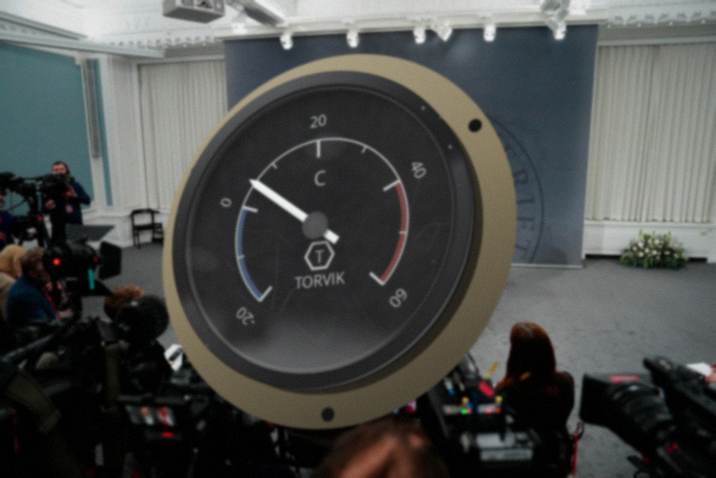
5 °C
